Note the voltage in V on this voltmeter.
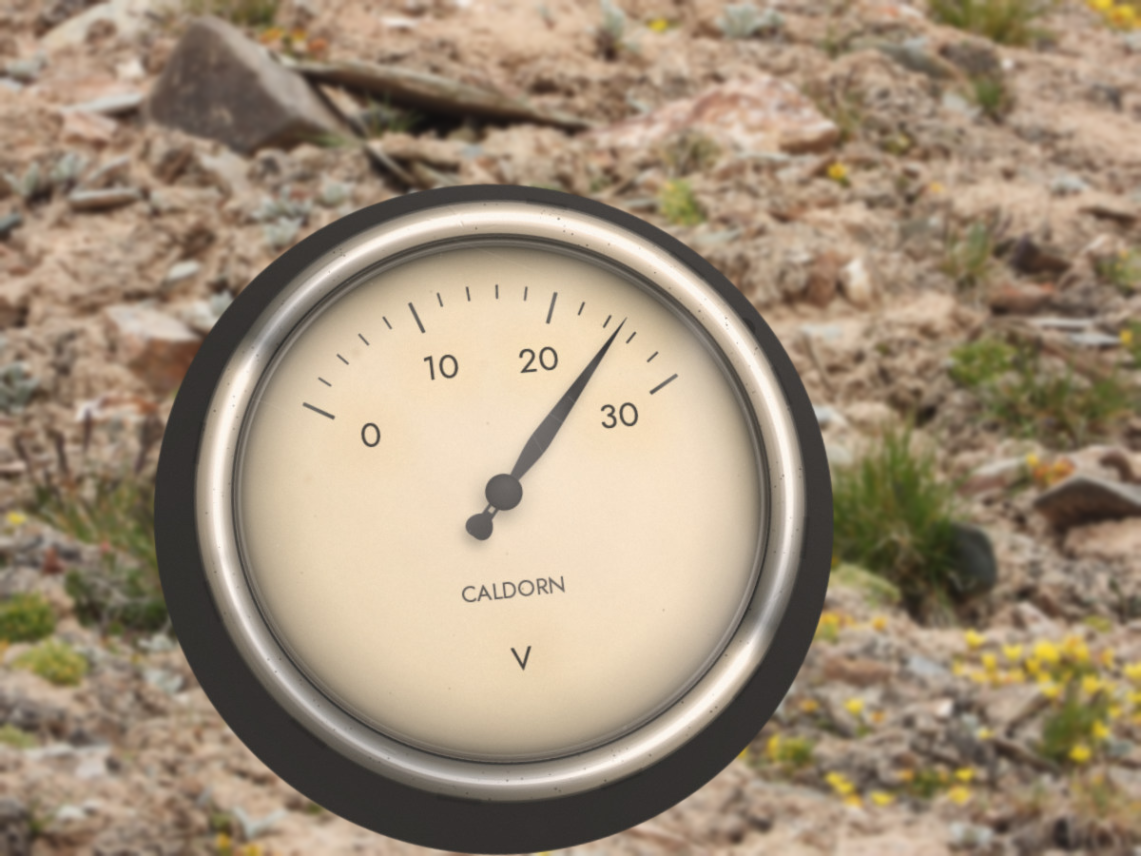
25 V
